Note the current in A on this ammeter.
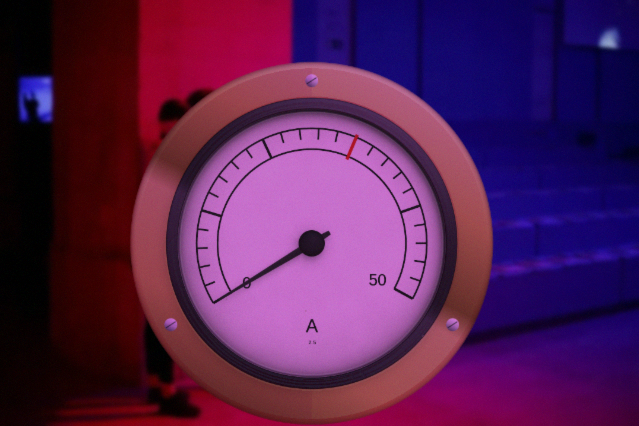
0 A
